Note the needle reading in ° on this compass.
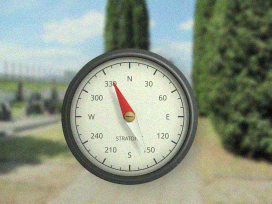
335 °
